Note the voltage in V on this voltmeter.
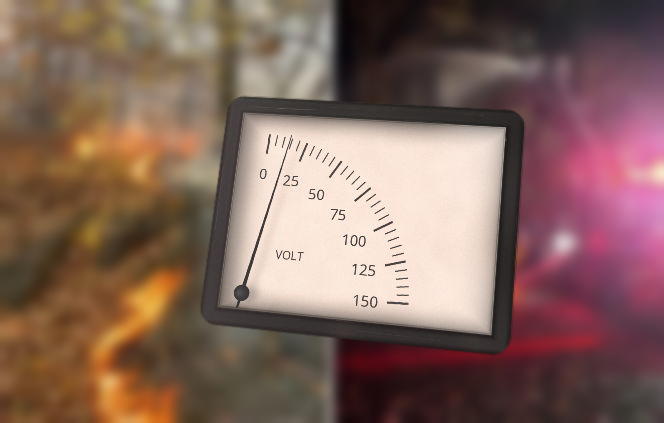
15 V
